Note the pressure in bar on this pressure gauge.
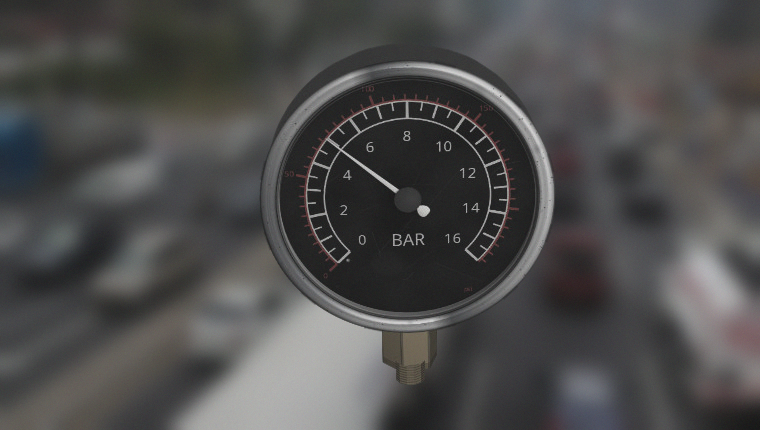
5 bar
